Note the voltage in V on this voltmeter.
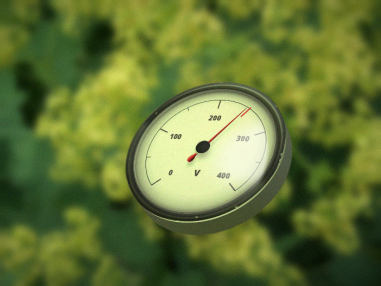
250 V
